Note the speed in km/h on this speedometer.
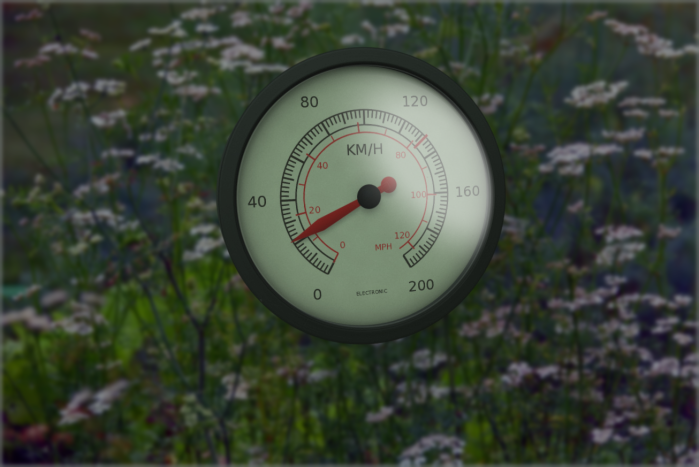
22 km/h
